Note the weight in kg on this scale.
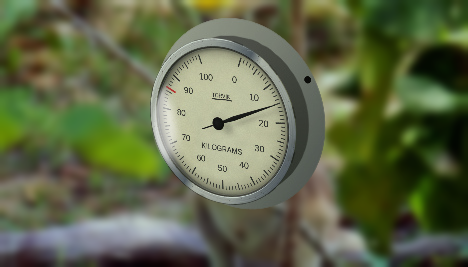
15 kg
